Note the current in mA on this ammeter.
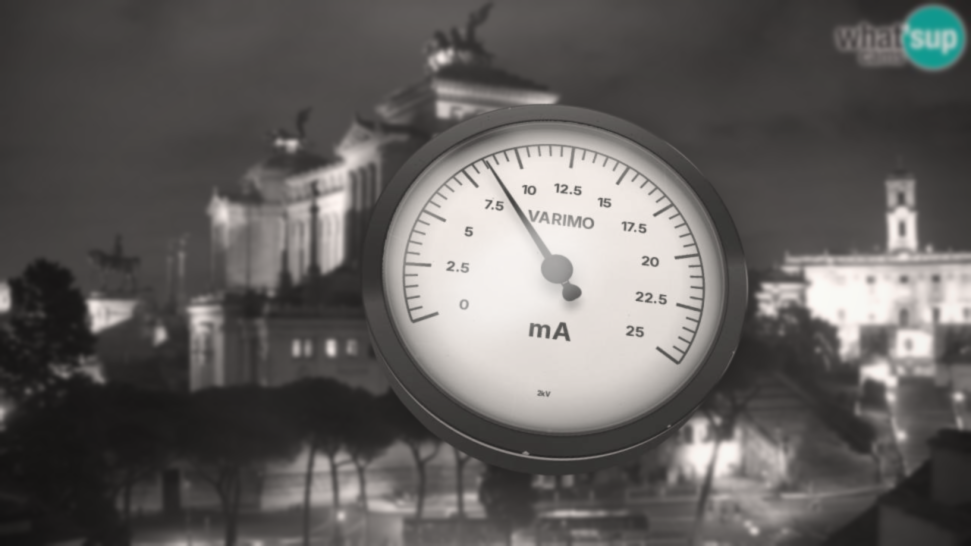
8.5 mA
